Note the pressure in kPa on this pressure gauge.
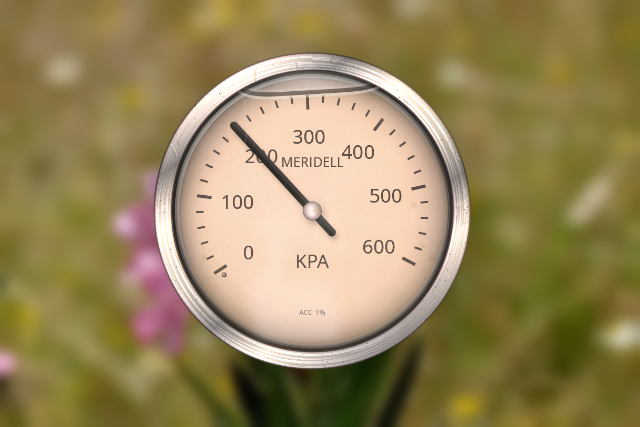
200 kPa
